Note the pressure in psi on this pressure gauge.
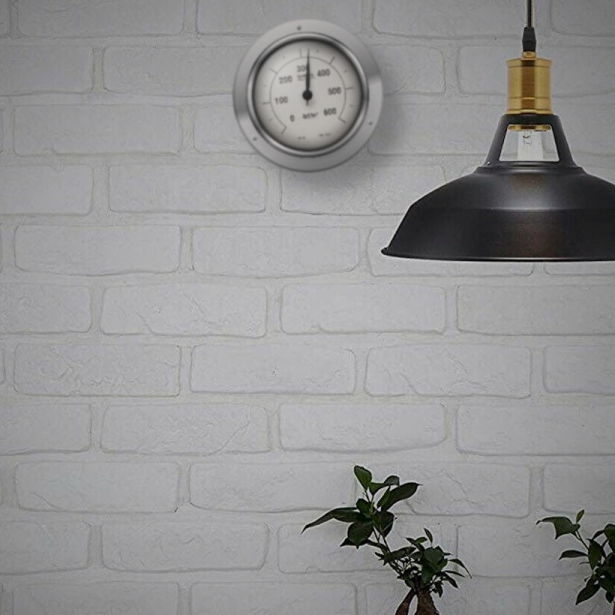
325 psi
